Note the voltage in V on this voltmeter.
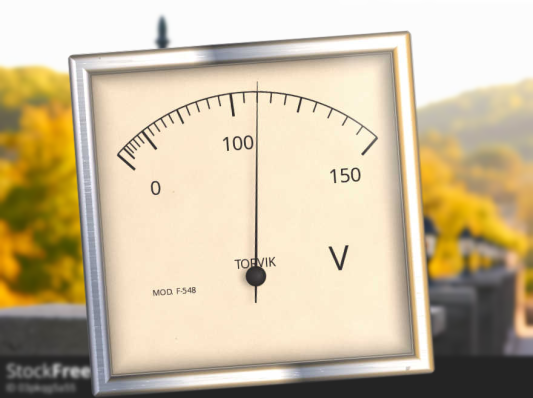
110 V
